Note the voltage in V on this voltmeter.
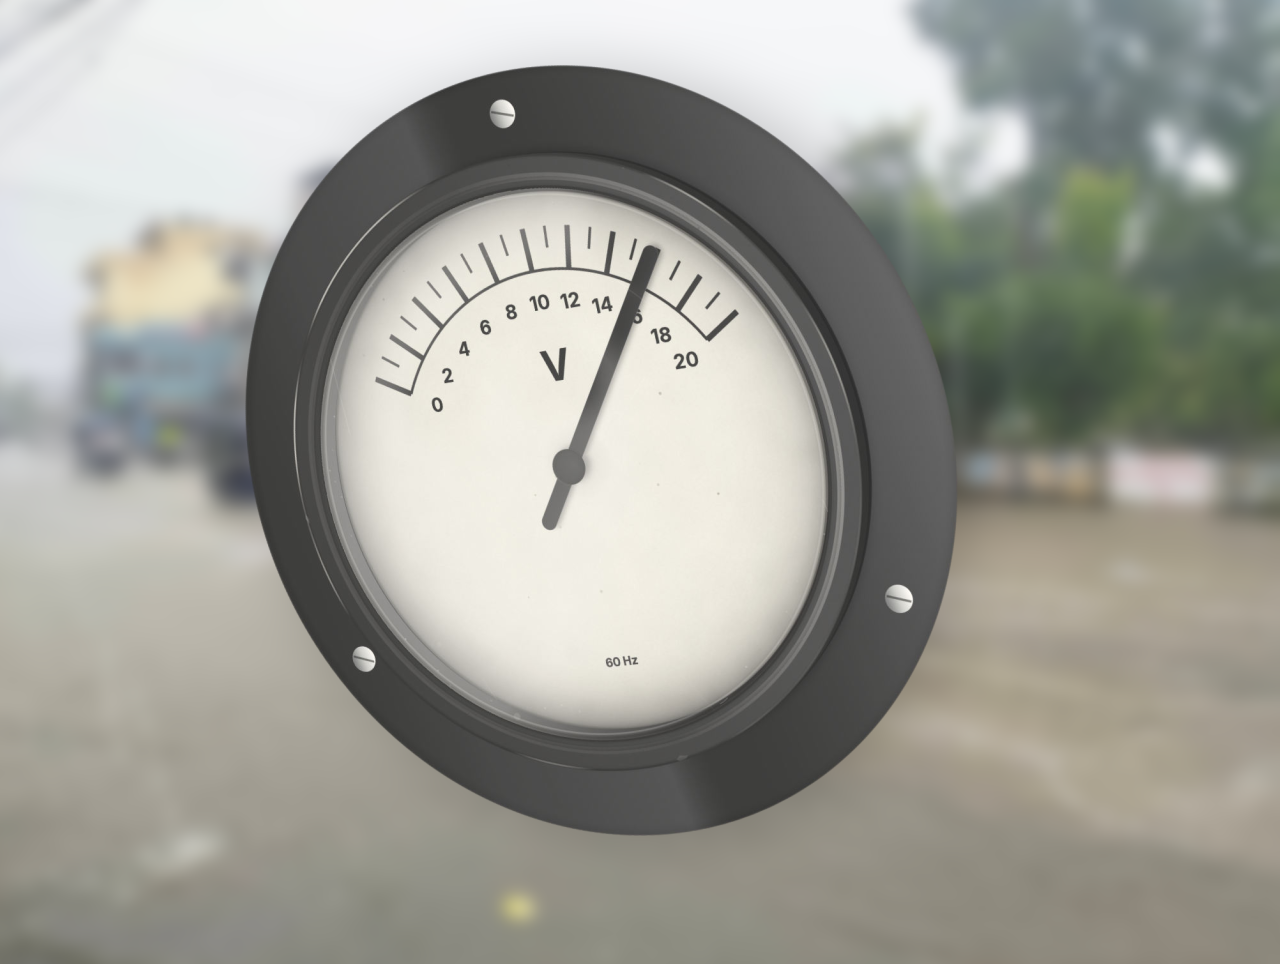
16 V
